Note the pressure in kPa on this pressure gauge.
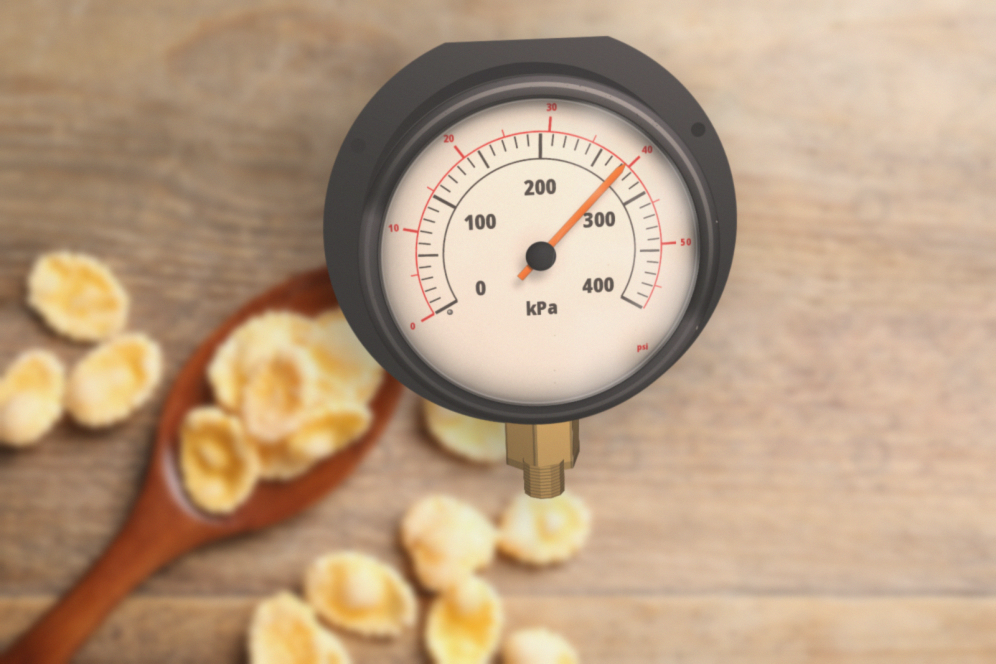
270 kPa
